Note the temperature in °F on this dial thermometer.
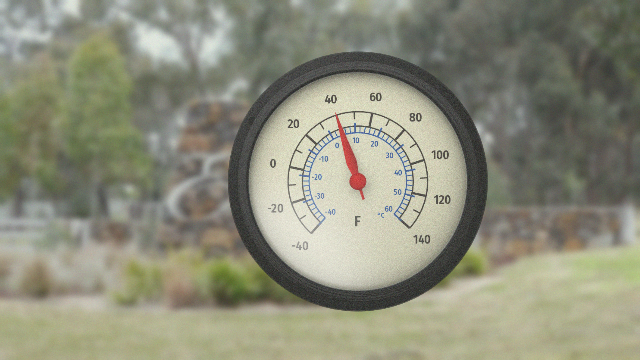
40 °F
